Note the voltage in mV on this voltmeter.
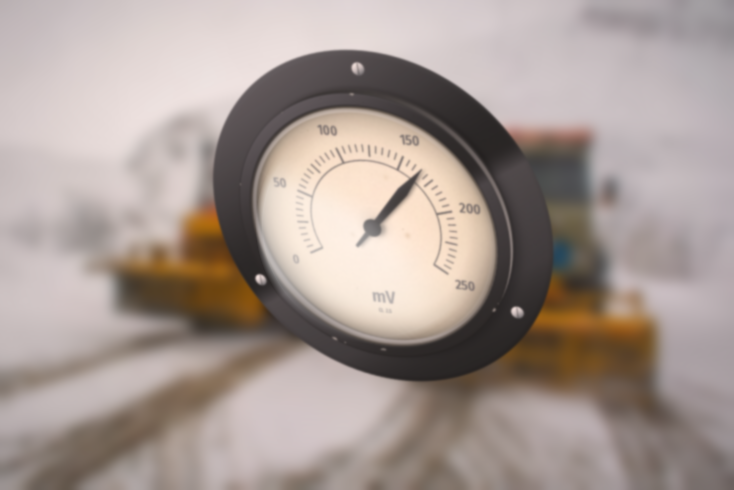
165 mV
